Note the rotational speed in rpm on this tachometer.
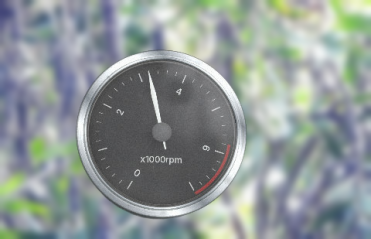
3200 rpm
